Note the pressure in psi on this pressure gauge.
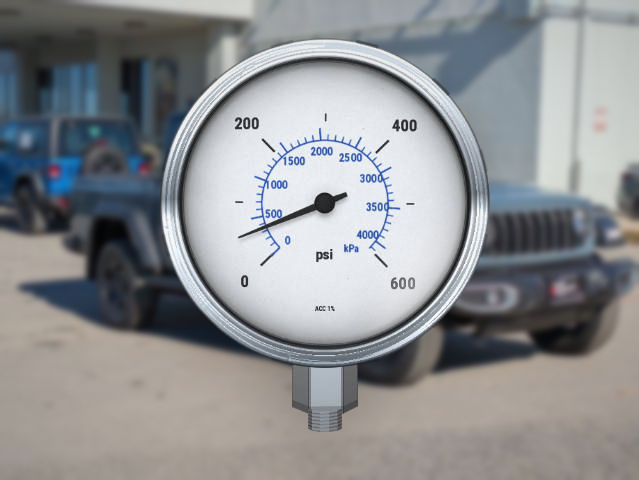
50 psi
